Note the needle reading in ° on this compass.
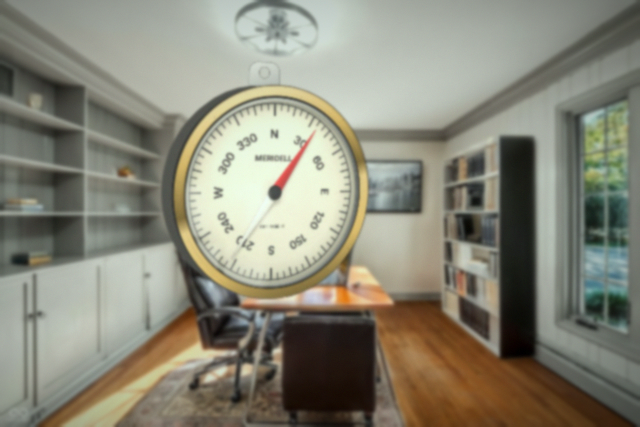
35 °
